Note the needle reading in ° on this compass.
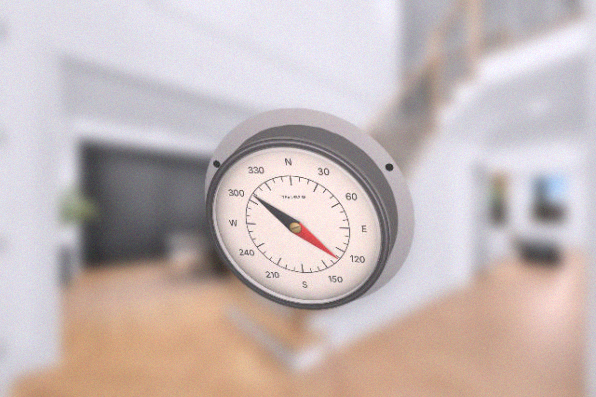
130 °
